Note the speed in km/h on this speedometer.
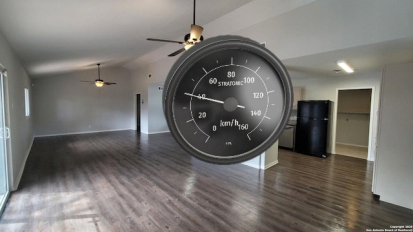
40 km/h
